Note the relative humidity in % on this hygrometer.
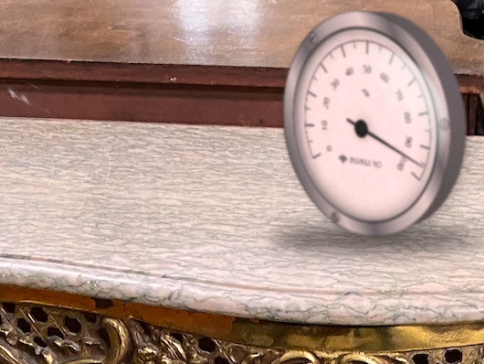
95 %
